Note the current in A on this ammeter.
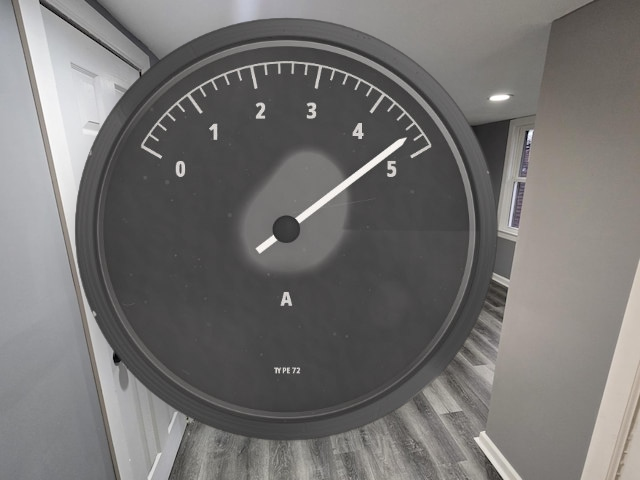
4.7 A
